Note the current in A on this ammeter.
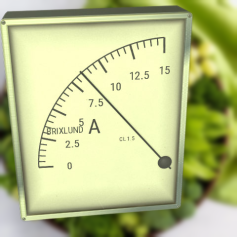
8.5 A
